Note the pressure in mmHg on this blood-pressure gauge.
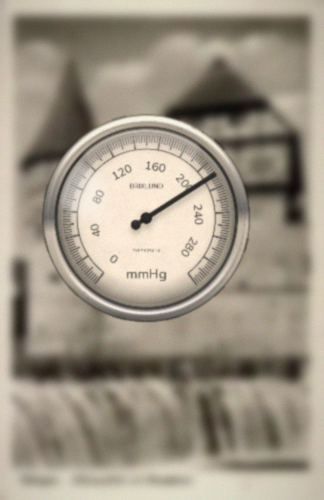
210 mmHg
